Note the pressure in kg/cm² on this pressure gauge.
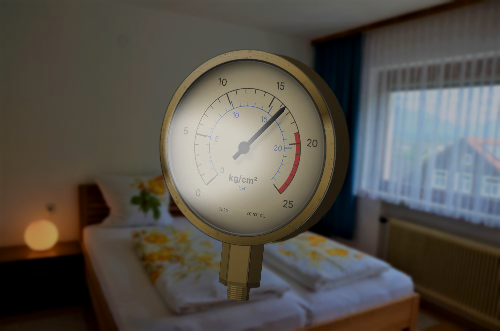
16.5 kg/cm²
